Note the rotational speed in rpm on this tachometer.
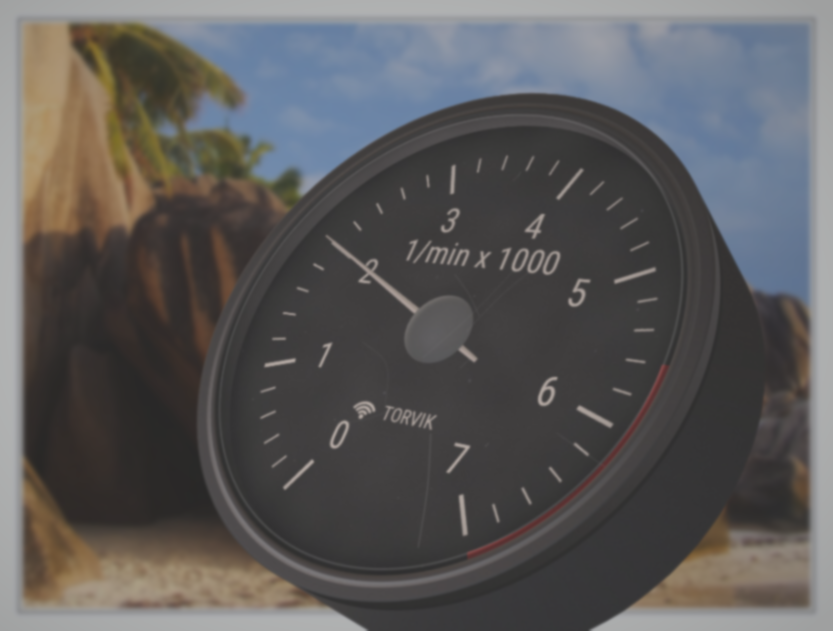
2000 rpm
